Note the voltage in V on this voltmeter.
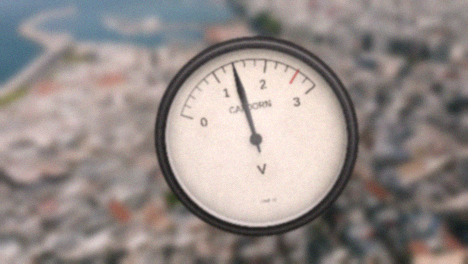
1.4 V
